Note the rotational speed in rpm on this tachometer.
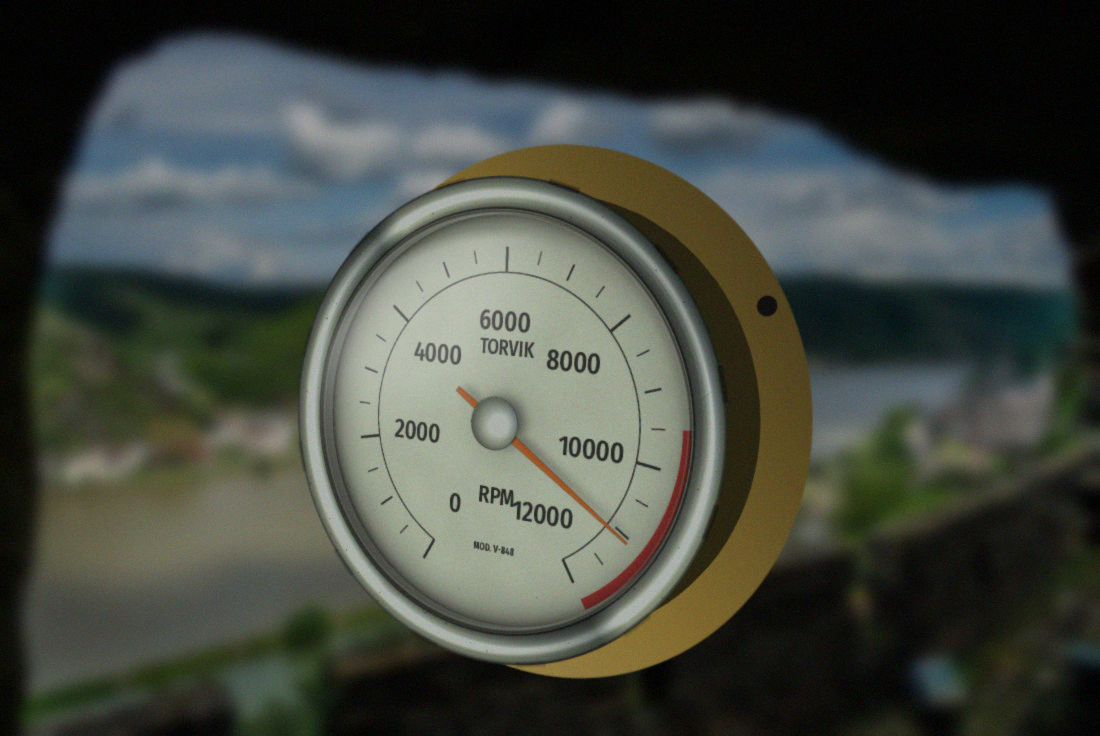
11000 rpm
